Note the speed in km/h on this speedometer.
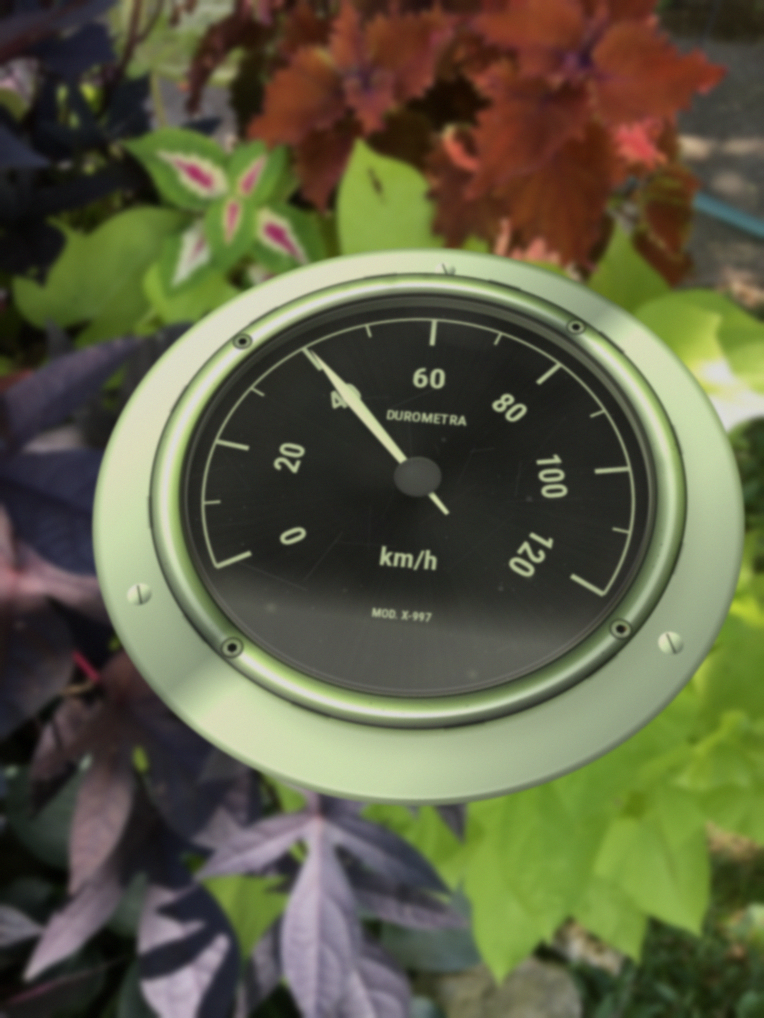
40 km/h
